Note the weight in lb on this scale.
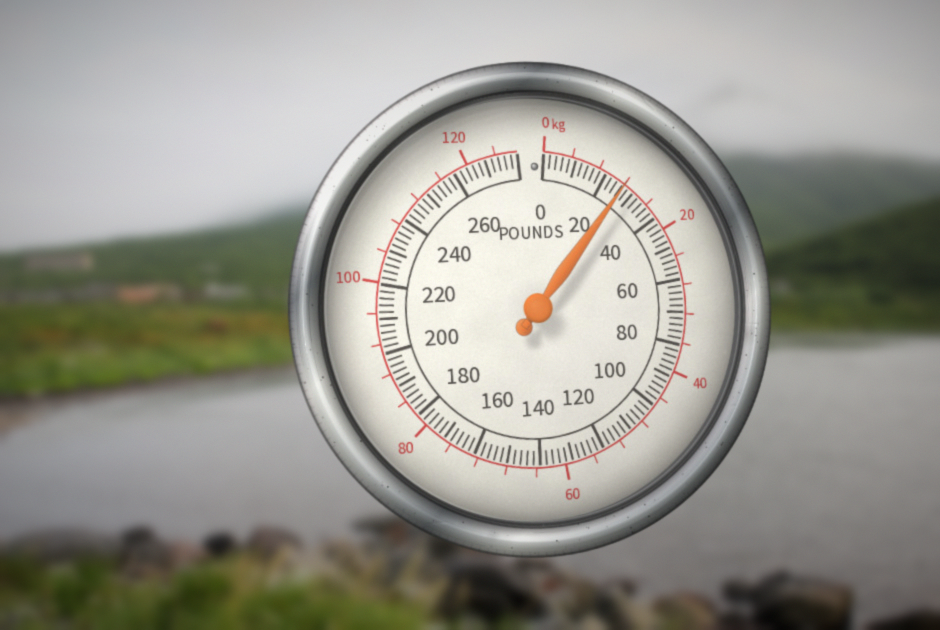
26 lb
